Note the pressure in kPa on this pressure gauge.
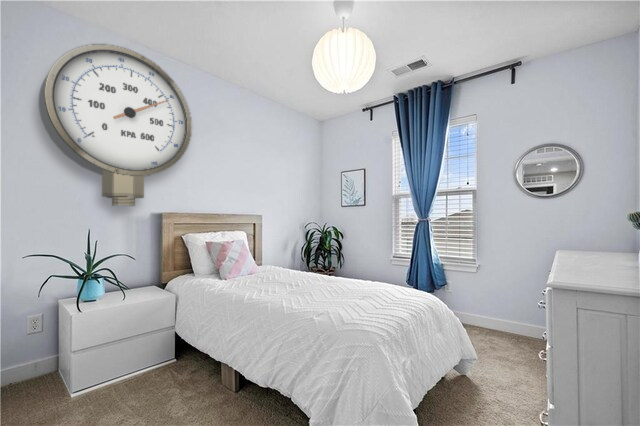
420 kPa
